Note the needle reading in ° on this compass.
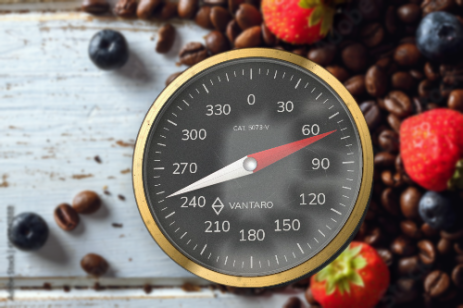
70 °
